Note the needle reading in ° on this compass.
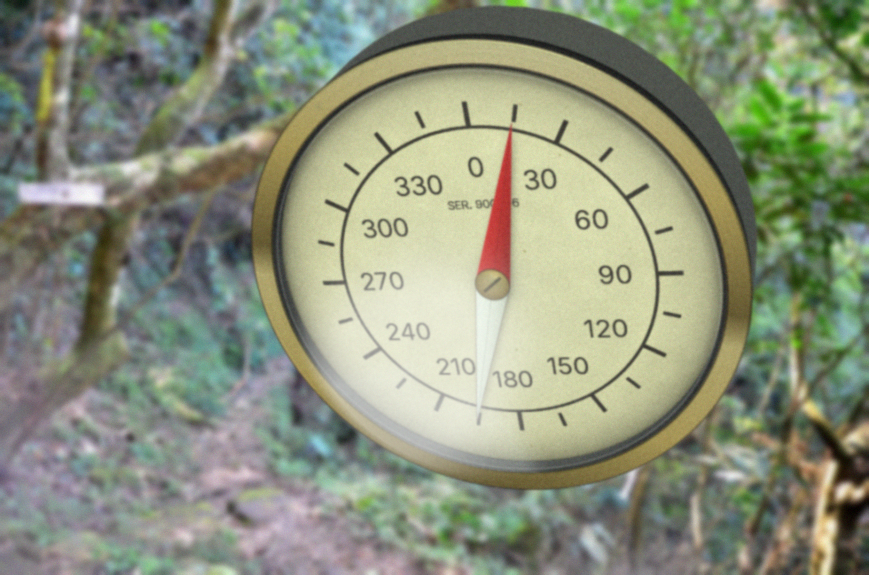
15 °
